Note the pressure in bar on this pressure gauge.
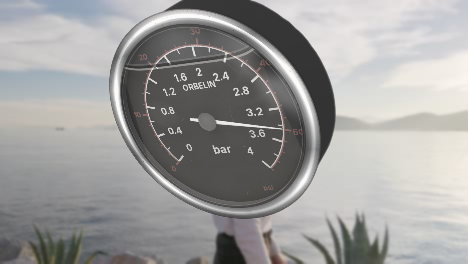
3.4 bar
